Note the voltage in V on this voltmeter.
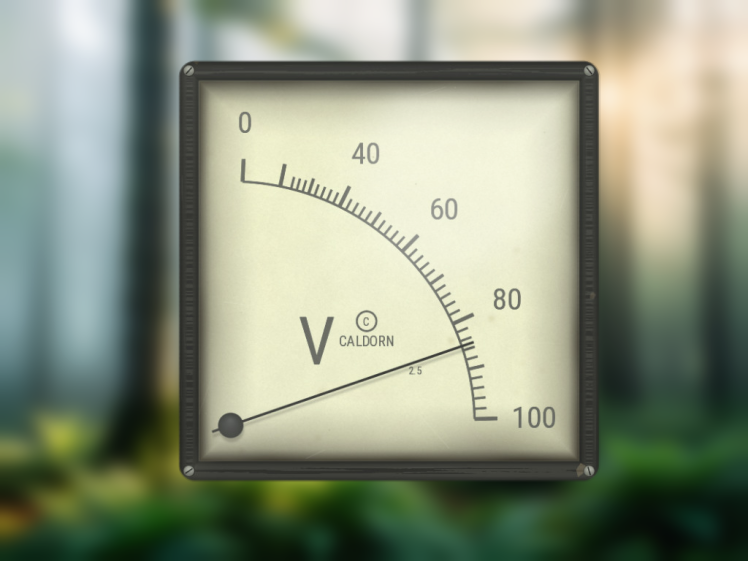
85 V
